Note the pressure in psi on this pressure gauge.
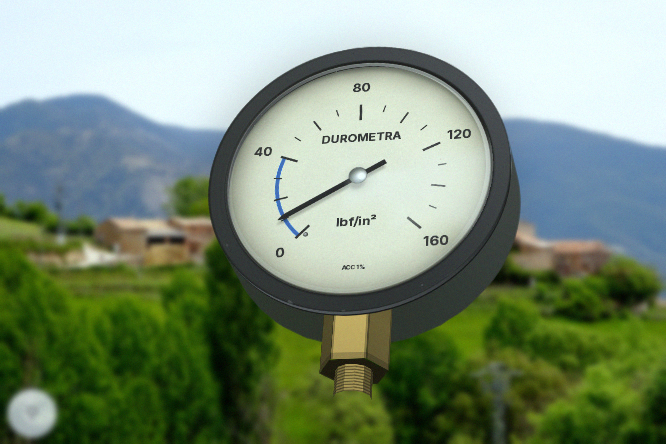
10 psi
